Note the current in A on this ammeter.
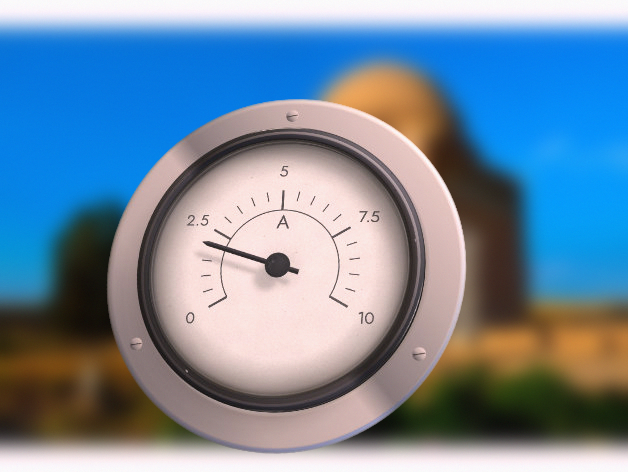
2 A
